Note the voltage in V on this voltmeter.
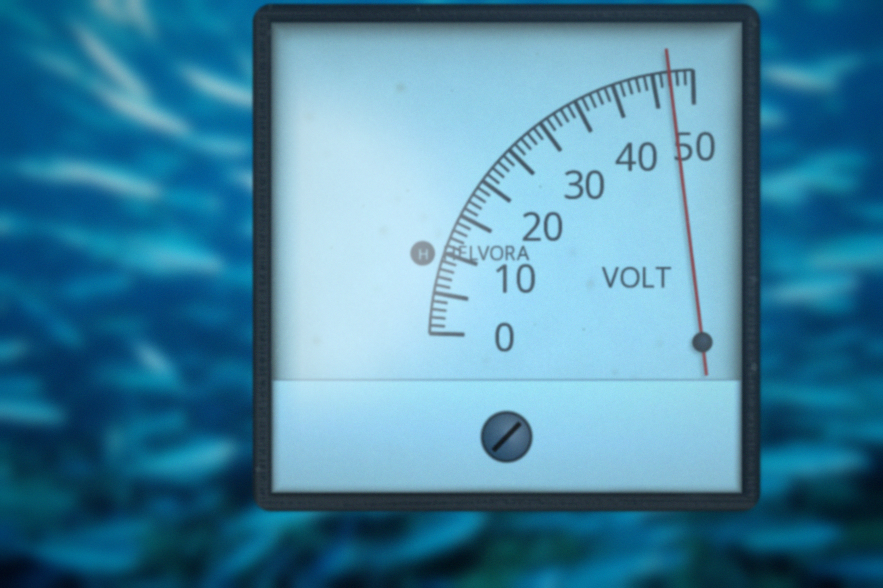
47 V
